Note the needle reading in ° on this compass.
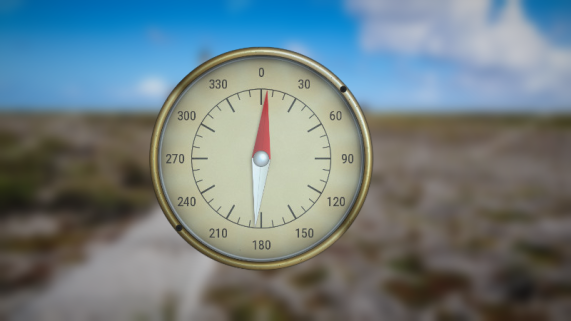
5 °
